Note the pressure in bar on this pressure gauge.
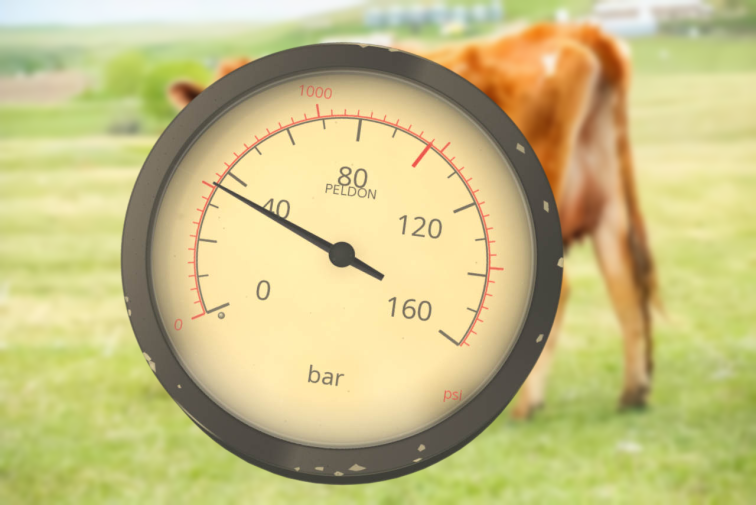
35 bar
